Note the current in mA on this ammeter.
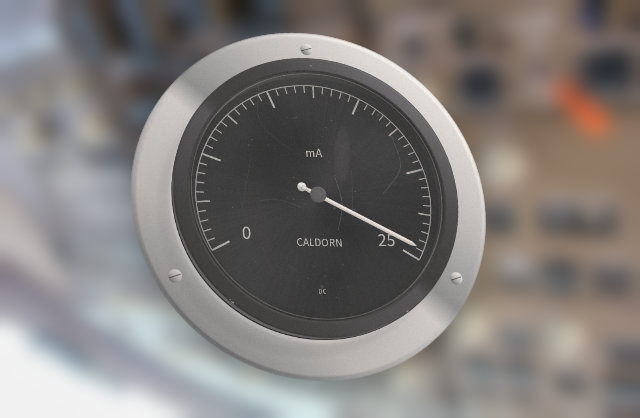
24.5 mA
